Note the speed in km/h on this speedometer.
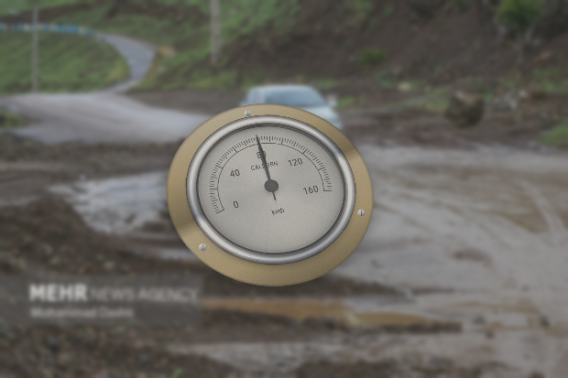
80 km/h
